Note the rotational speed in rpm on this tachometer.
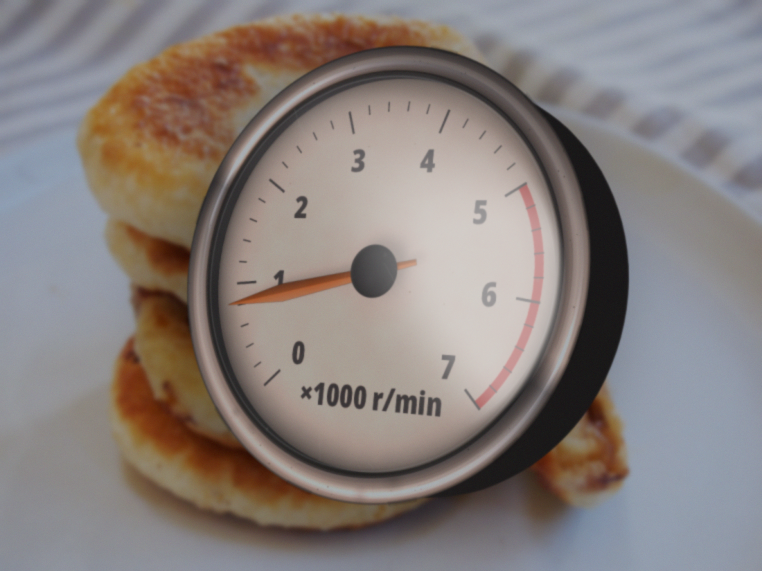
800 rpm
